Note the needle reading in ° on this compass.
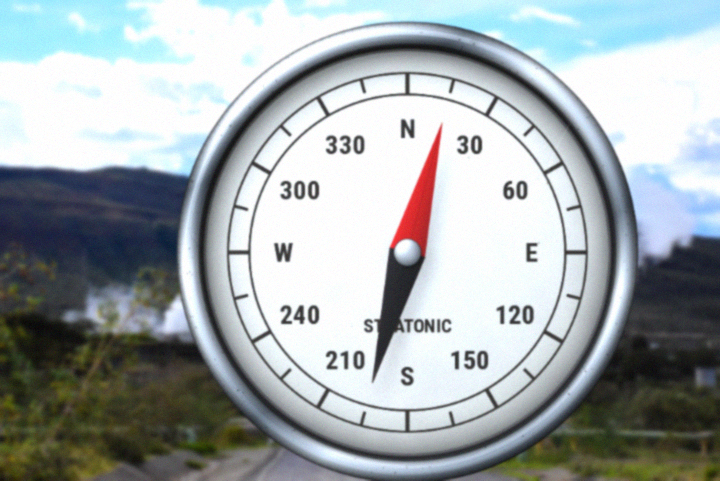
15 °
